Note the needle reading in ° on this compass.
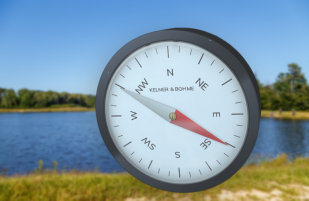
120 °
